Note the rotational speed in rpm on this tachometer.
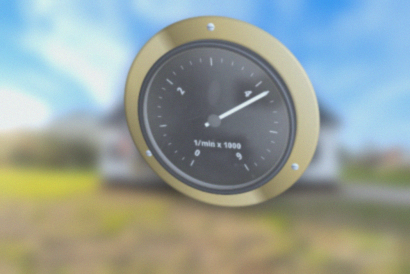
4200 rpm
